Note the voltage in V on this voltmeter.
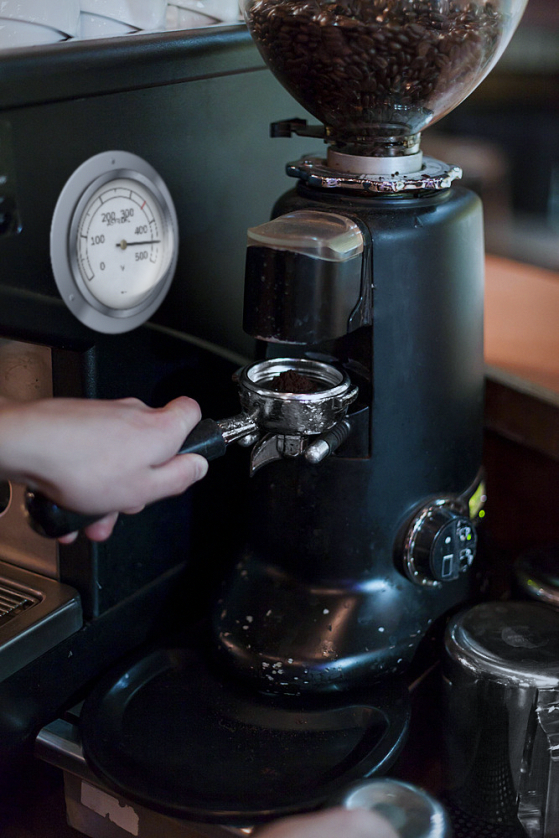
450 V
